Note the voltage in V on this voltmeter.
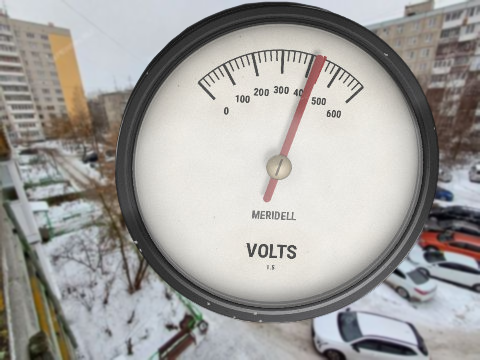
420 V
